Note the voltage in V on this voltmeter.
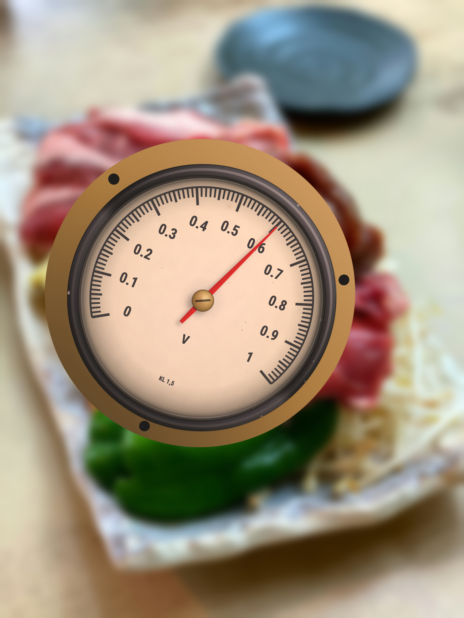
0.6 V
